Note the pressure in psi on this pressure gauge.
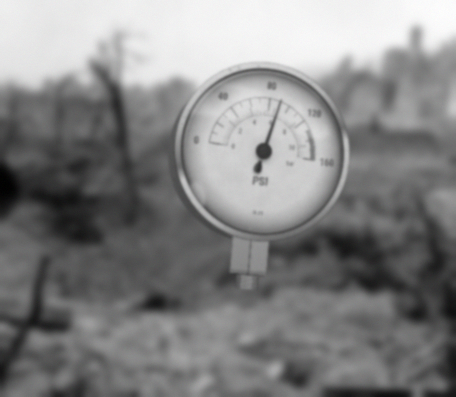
90 psi
